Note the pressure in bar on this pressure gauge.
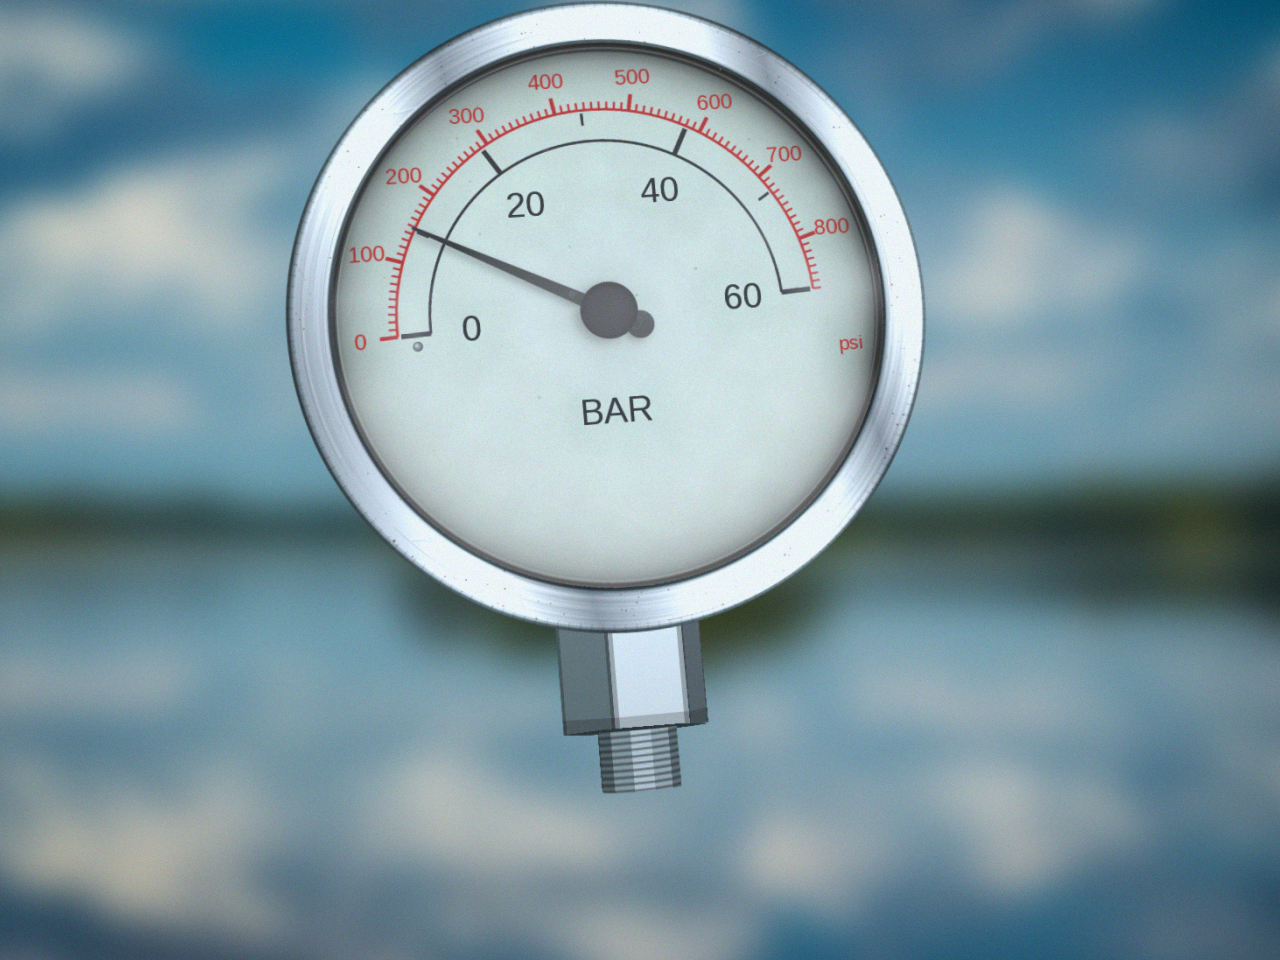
10 bar
